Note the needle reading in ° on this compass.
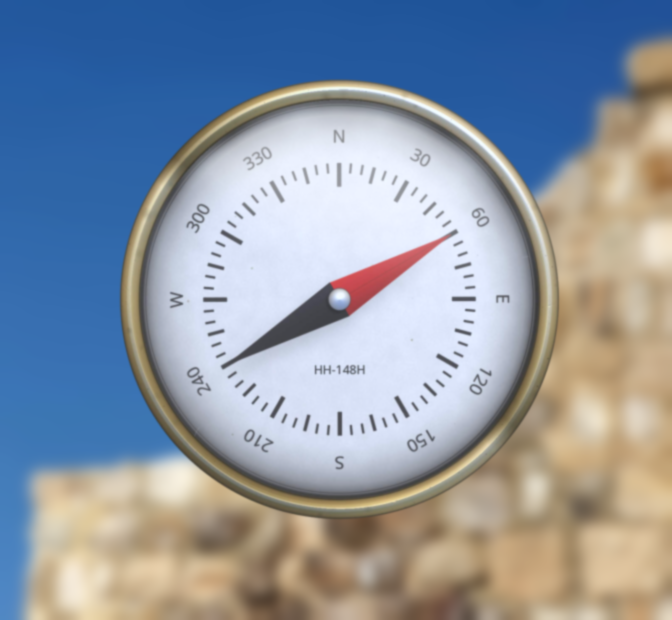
60 °
